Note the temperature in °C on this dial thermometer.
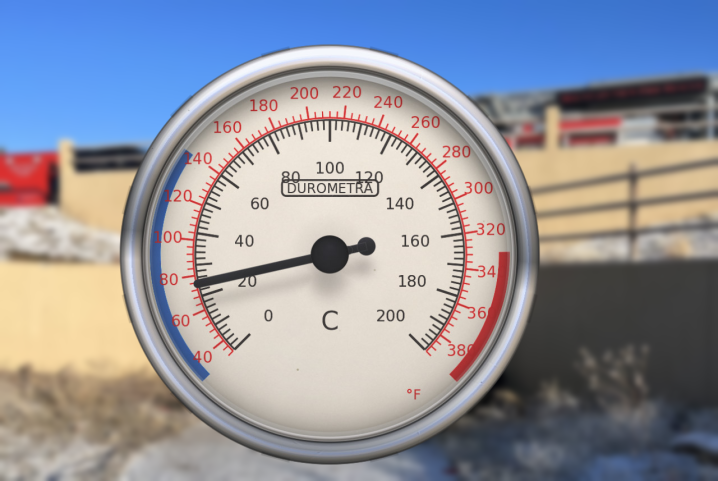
24 °C
